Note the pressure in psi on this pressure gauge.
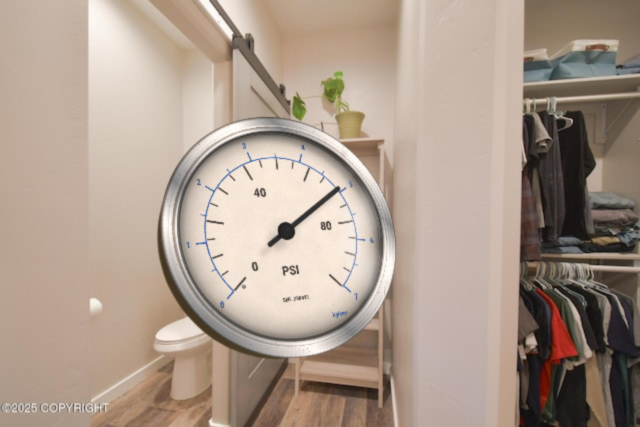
70 psi
